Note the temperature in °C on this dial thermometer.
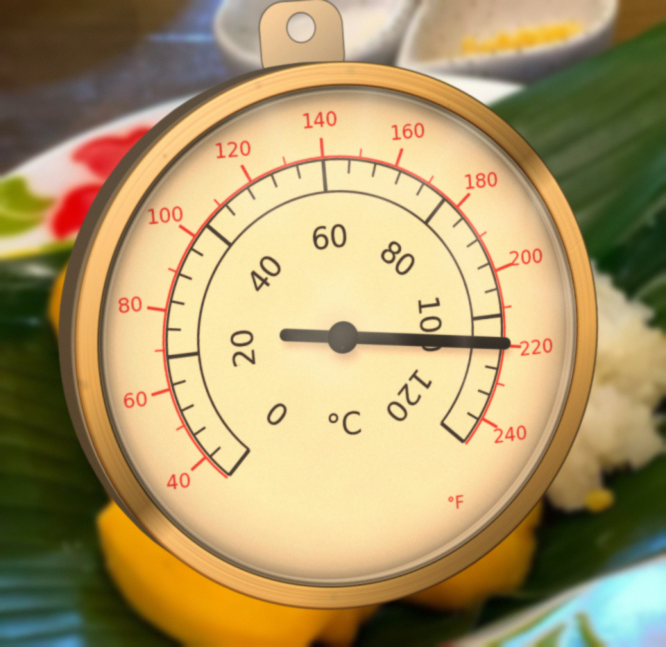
104 °C
